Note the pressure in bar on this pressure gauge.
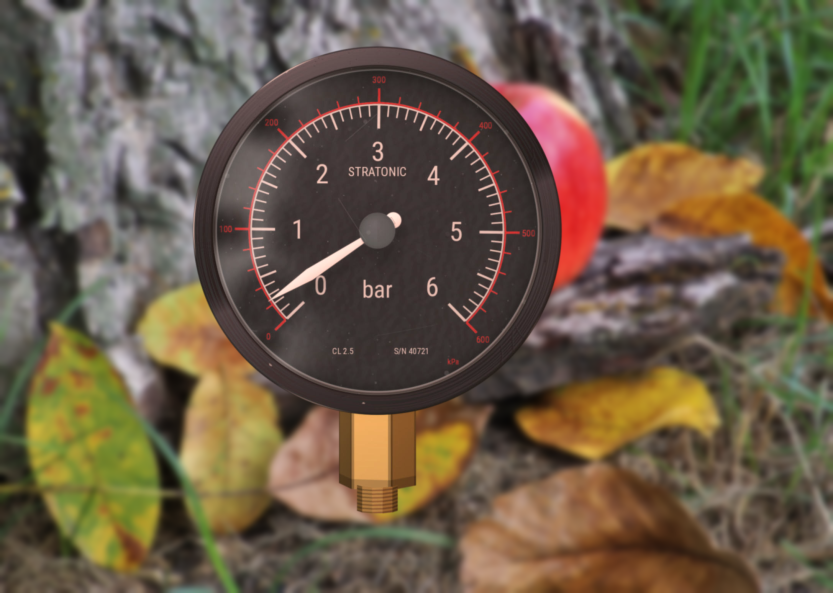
0.25 bar
